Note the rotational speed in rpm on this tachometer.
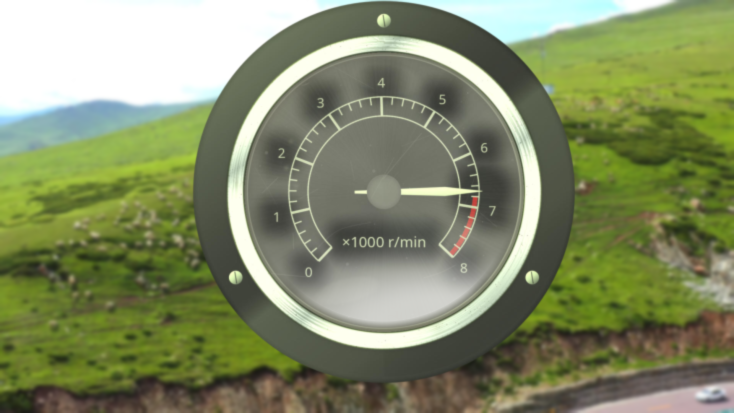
6700 rpm
